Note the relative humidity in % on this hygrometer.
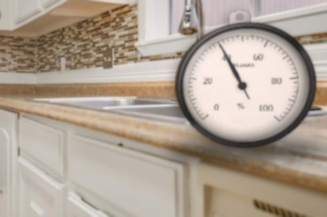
40 %
